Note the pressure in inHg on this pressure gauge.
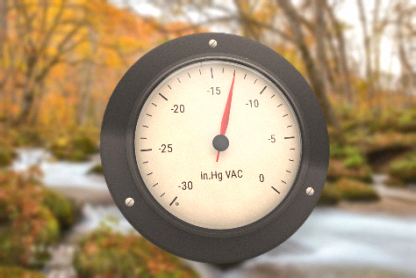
-13 inHg
